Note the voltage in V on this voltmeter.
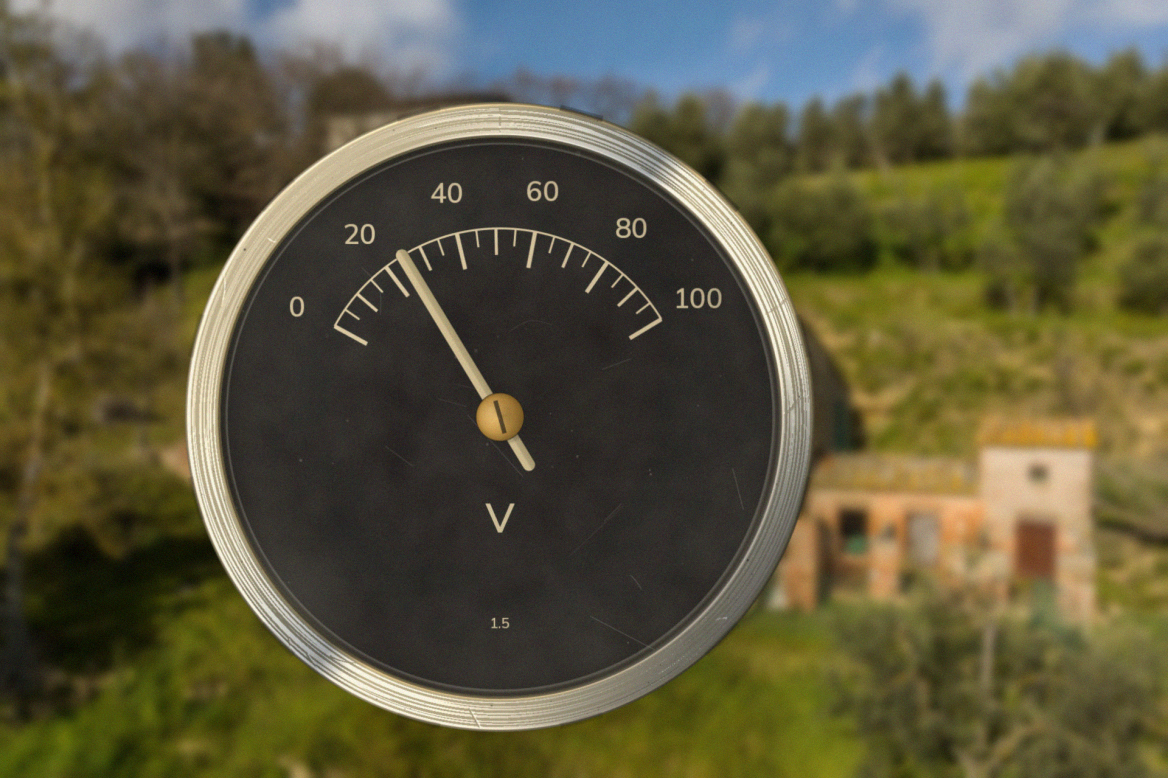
25 V
